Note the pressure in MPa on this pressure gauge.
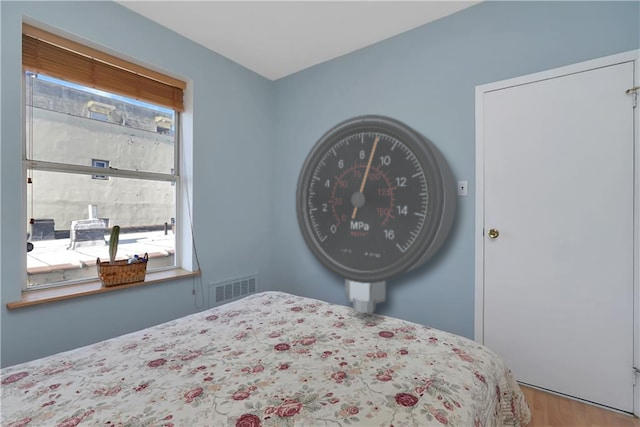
9 MPa
